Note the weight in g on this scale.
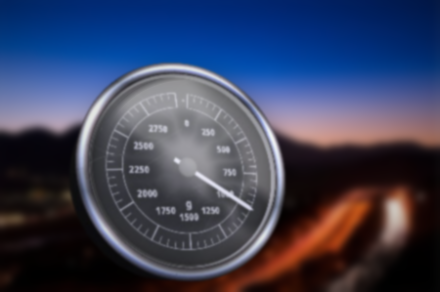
1000 g
